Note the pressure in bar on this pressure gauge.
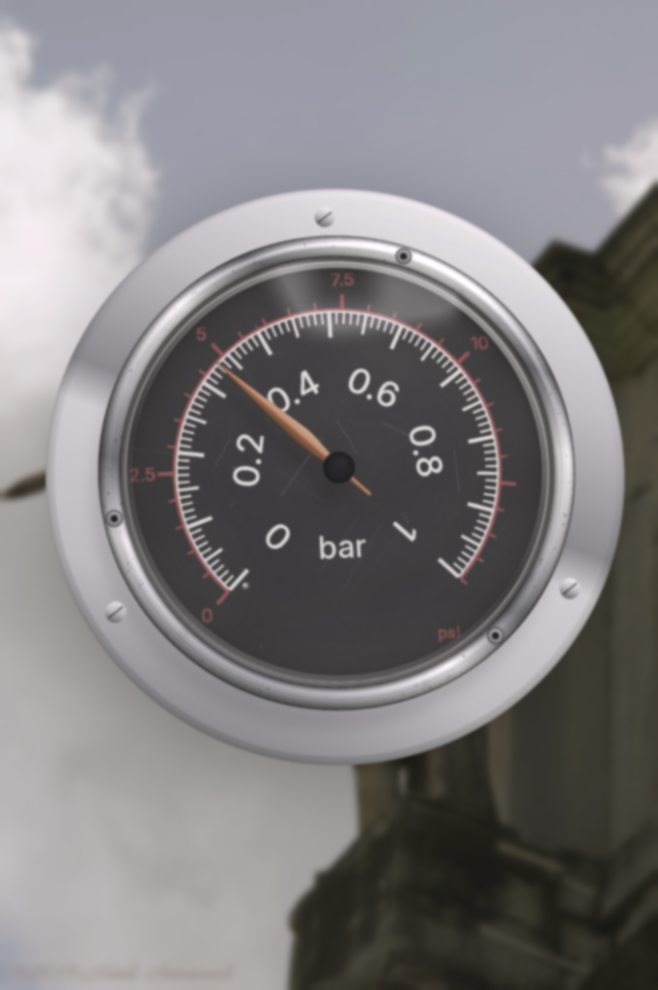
0.33 bar
